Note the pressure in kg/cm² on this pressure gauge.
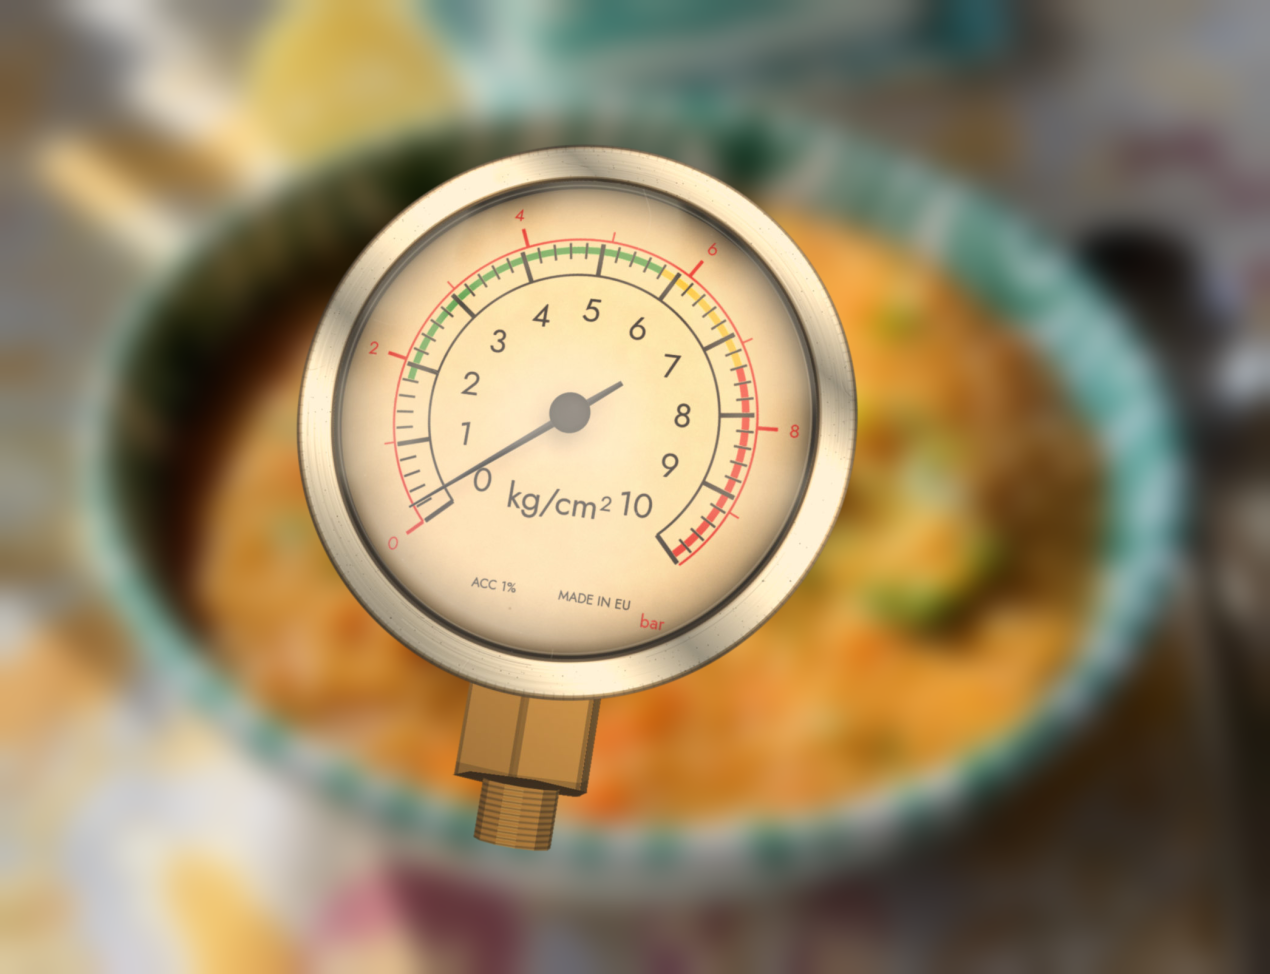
0.2 kg/cm²
